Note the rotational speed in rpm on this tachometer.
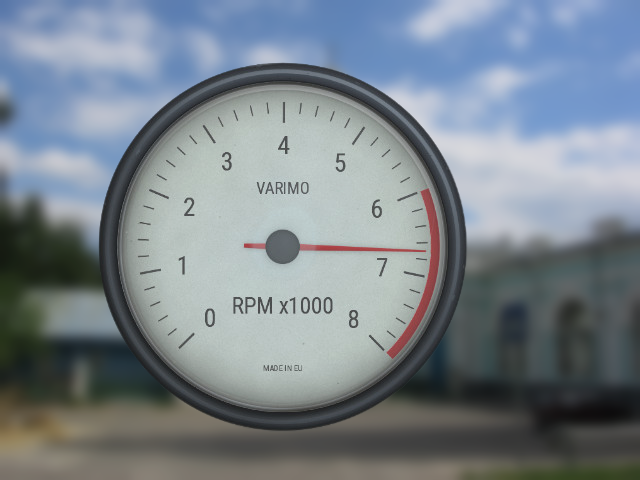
6700 rpm
